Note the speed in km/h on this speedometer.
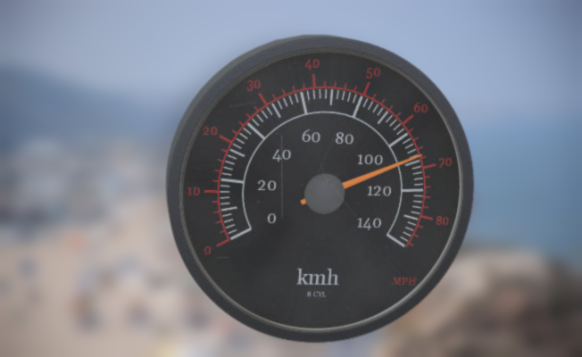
108 km/h
